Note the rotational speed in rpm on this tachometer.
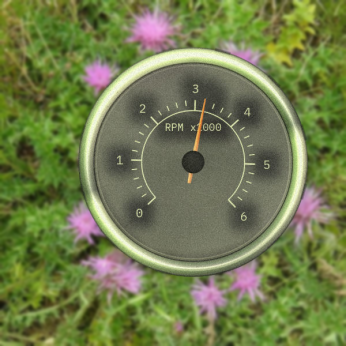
3200 rpm
